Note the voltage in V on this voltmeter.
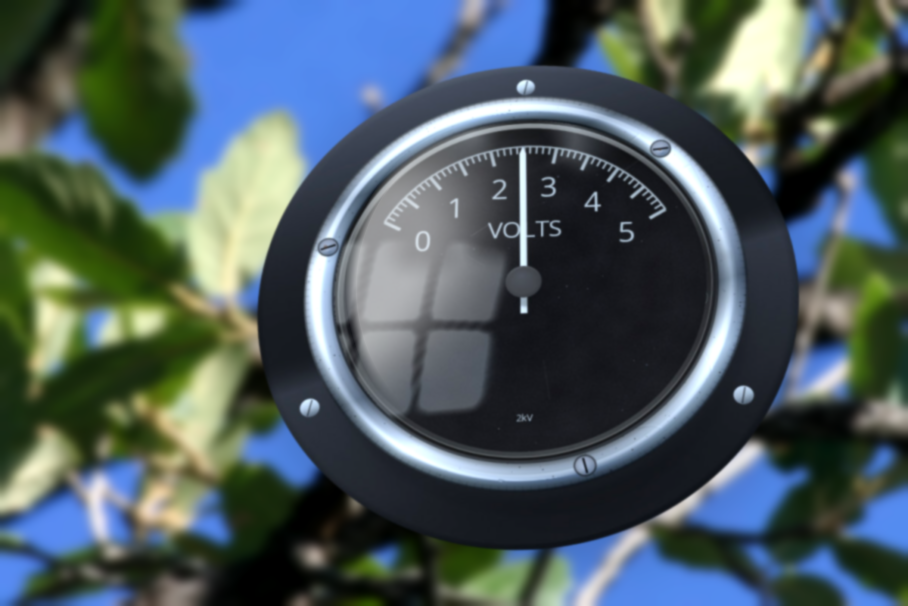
2.5 V
